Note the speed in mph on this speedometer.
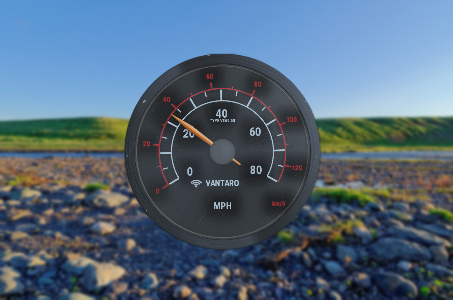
22.5 mph
